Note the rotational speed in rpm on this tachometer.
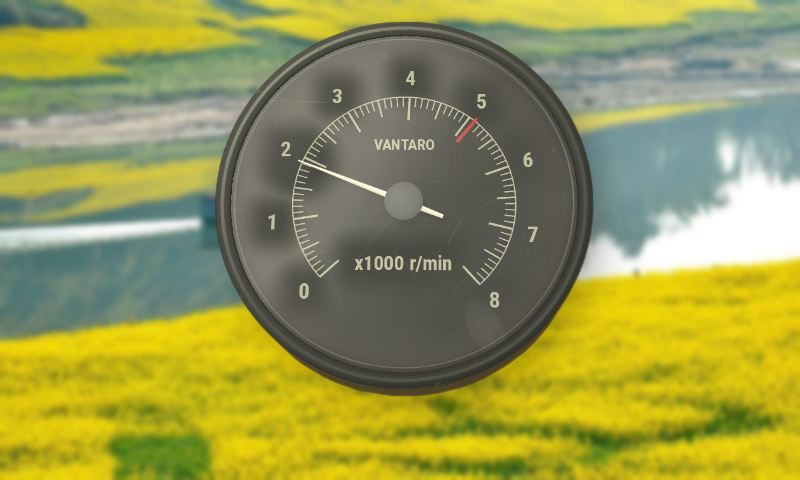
1900 rpm
